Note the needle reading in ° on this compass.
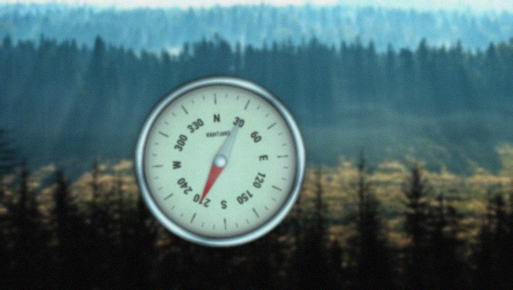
210 °
